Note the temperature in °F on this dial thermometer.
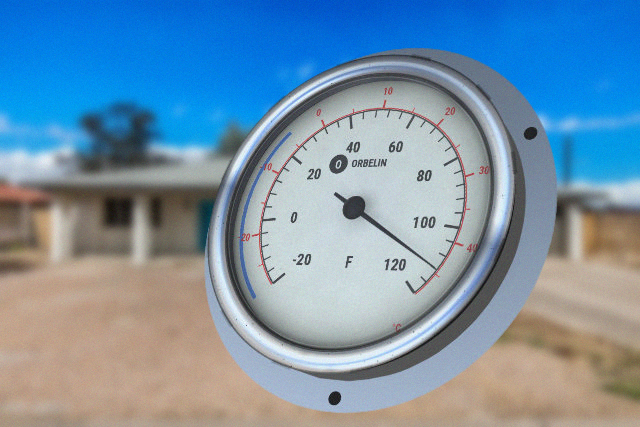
112 °F
